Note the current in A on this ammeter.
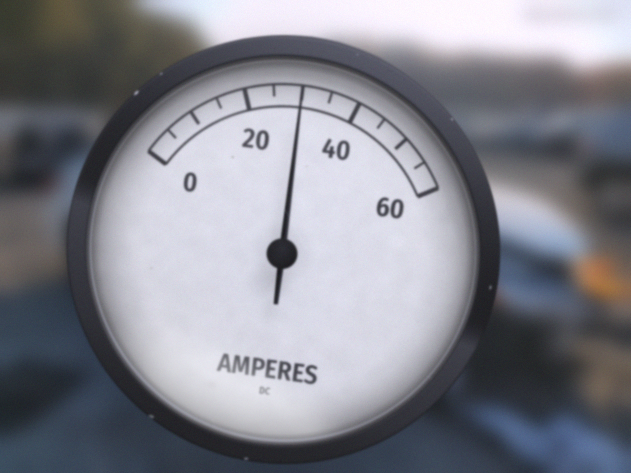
30 A
